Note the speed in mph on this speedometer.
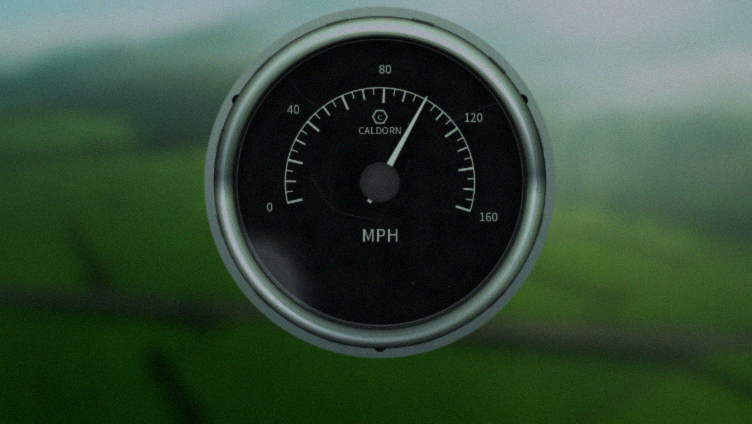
100 mph
